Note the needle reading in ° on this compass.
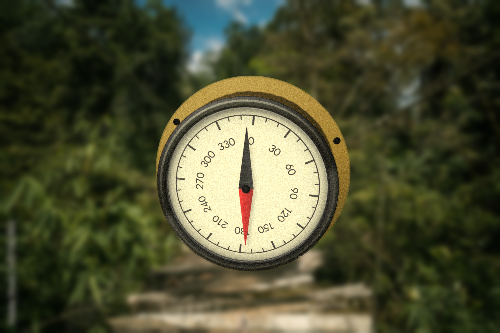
175 °
